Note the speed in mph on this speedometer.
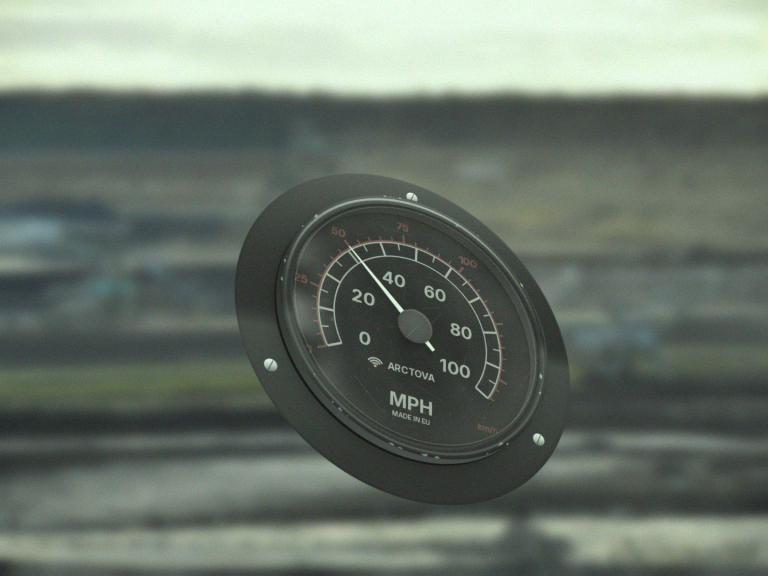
30 mph
